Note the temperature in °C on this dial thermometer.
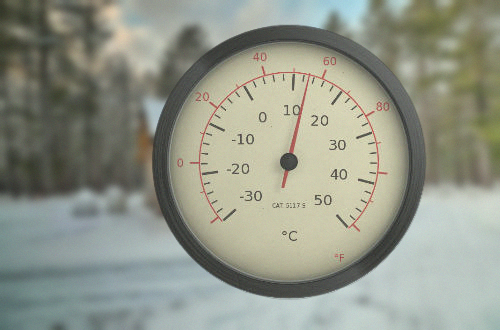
13 °C
